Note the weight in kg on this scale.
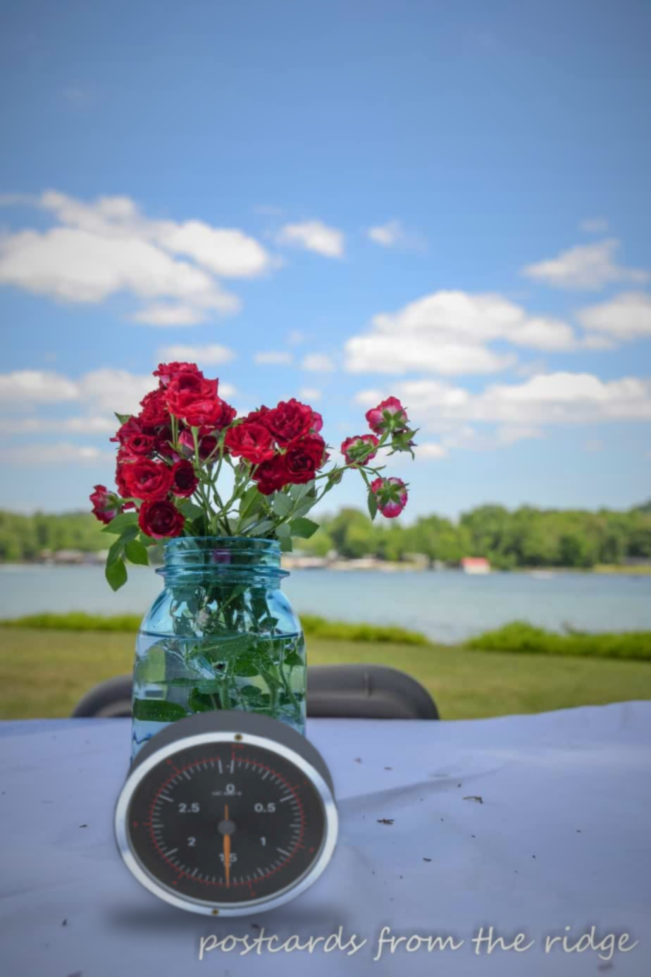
1.5 kg
